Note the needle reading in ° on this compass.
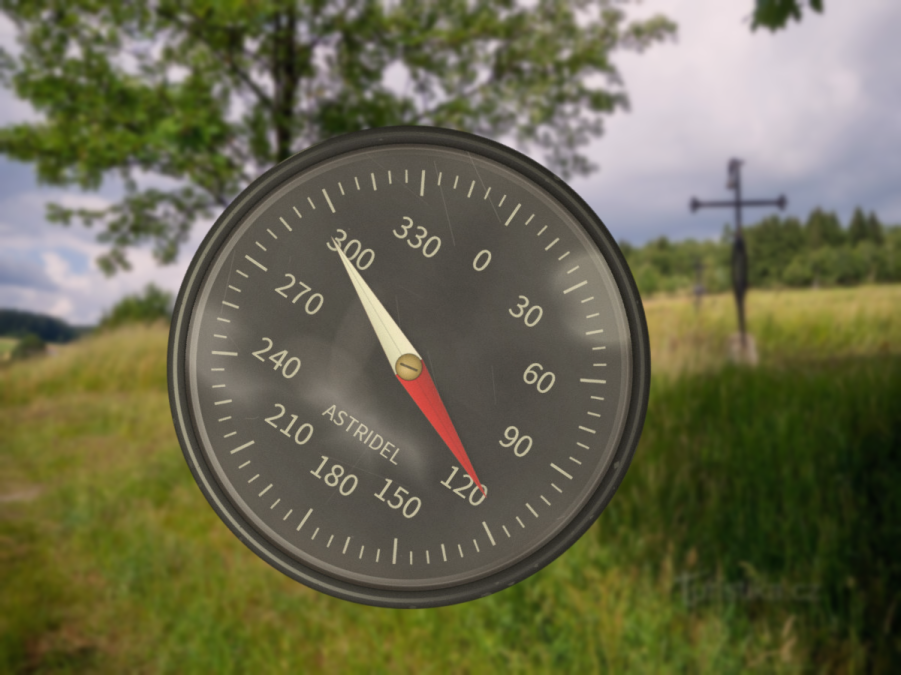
115 °
